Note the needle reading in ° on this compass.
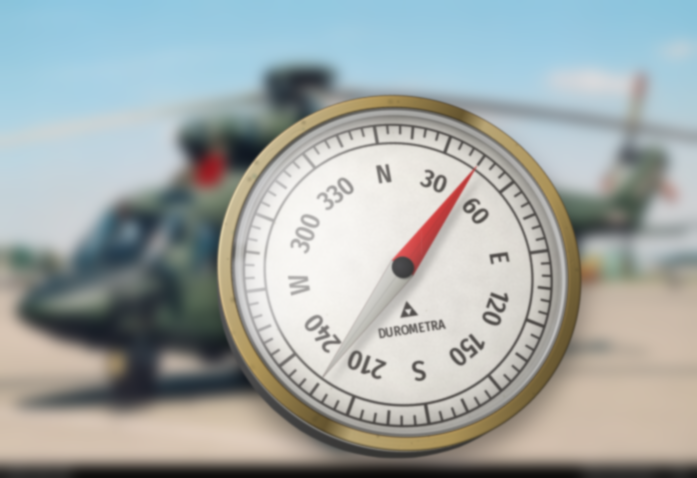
45 °
